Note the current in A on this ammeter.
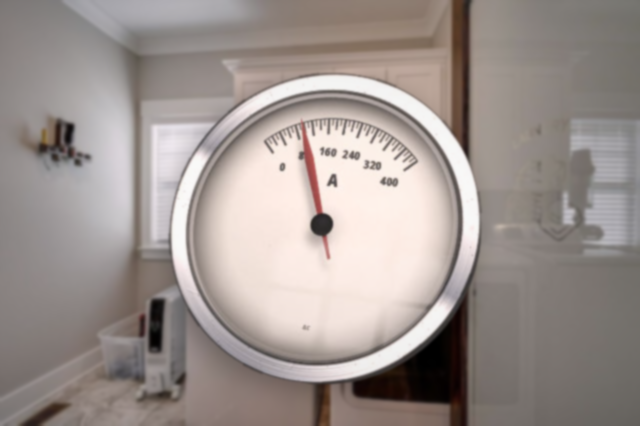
100 A
